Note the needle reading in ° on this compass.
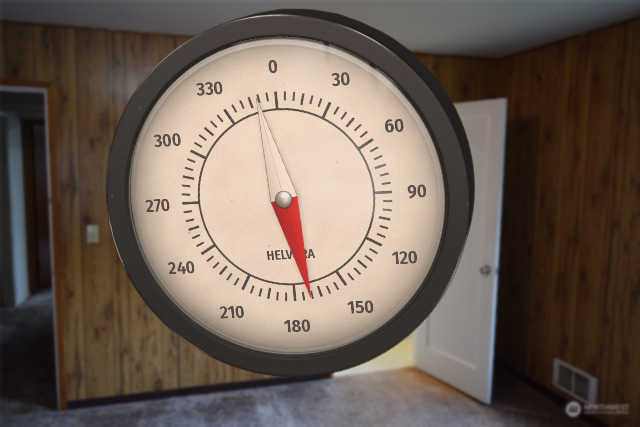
170 °
